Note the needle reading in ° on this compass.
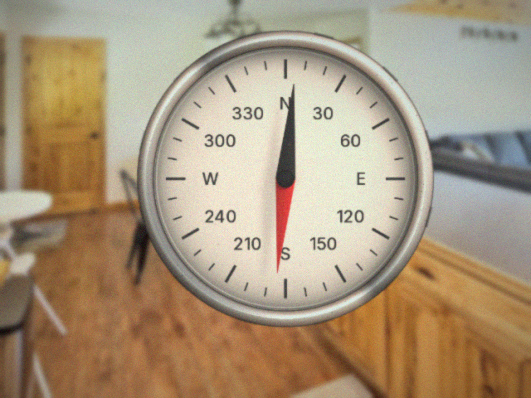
185 °
